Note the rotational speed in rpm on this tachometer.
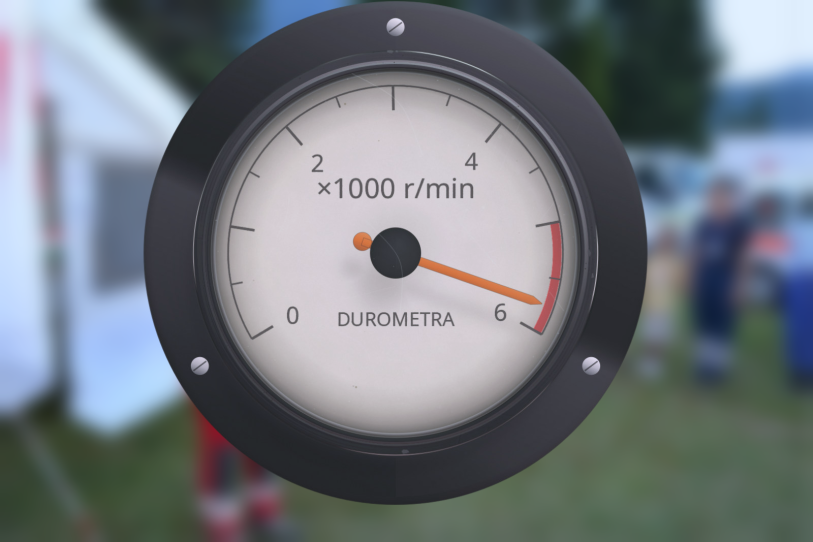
5750 rpm
